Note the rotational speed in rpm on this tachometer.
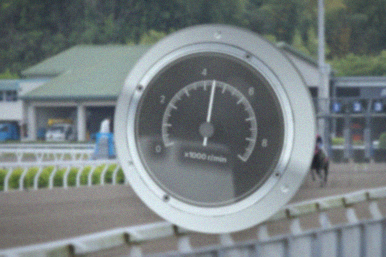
4500 rpm
